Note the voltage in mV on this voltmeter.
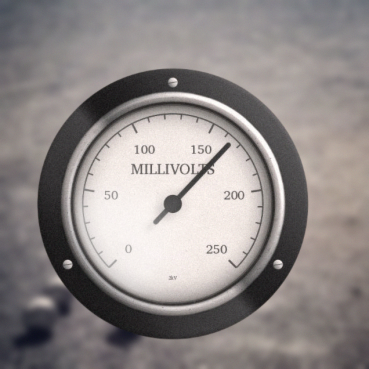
165 mV
